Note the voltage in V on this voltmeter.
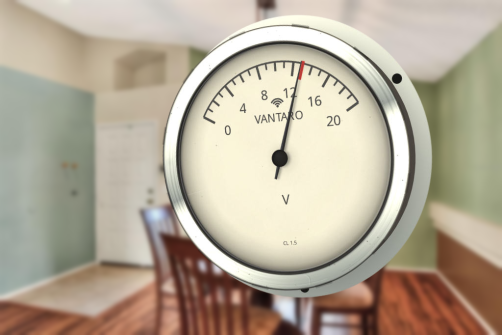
13 V
